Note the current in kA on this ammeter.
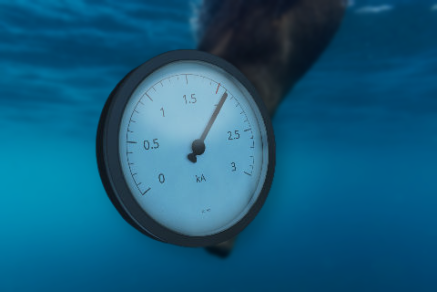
2 kA
